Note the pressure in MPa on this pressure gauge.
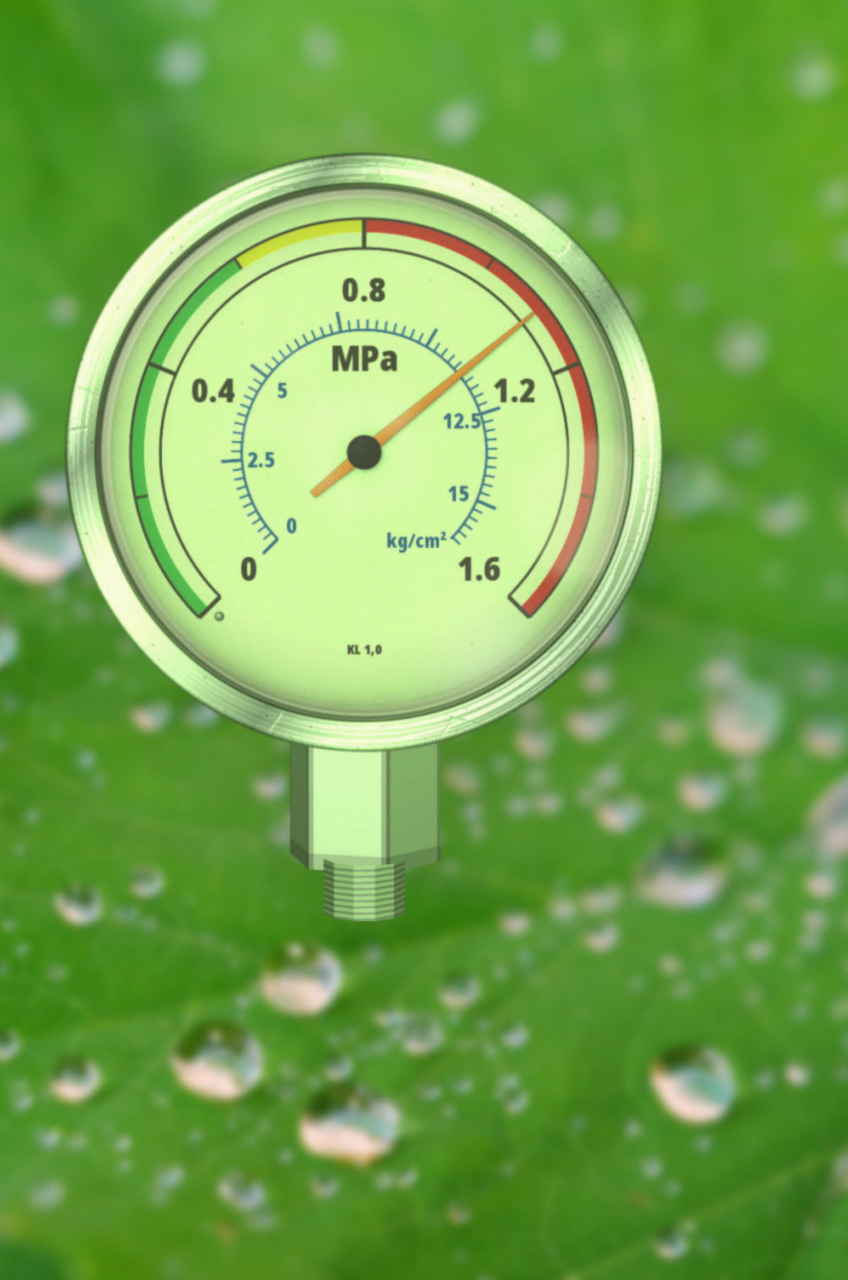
1.1 MPa
